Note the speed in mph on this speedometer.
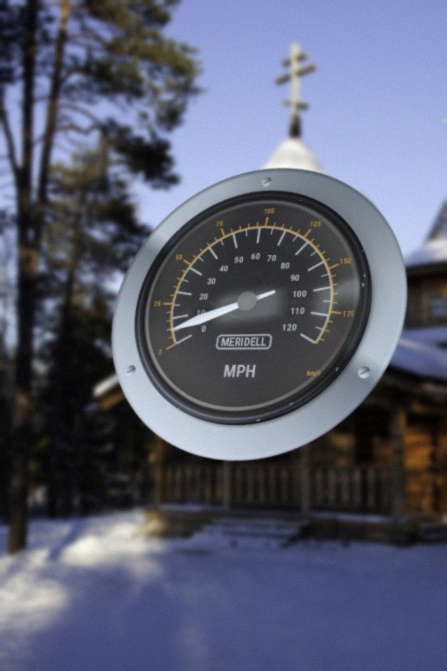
5 mph
